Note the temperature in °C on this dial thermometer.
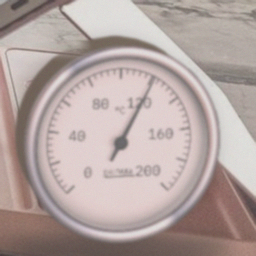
120 °C
